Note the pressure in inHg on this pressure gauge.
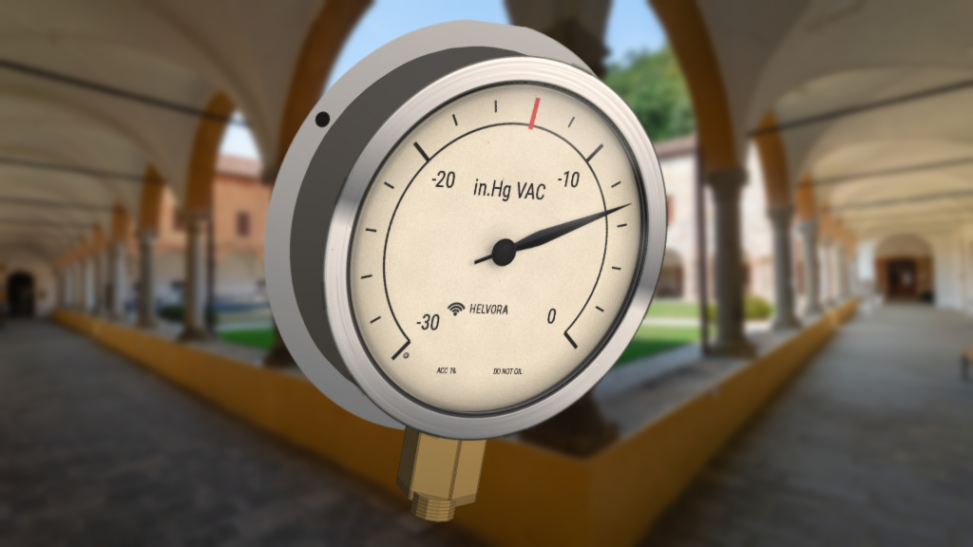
-7 inHg
